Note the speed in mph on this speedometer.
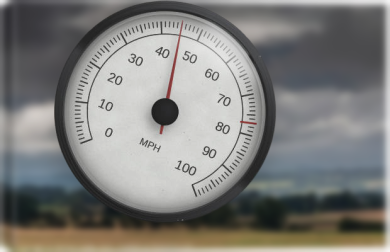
45 mph
